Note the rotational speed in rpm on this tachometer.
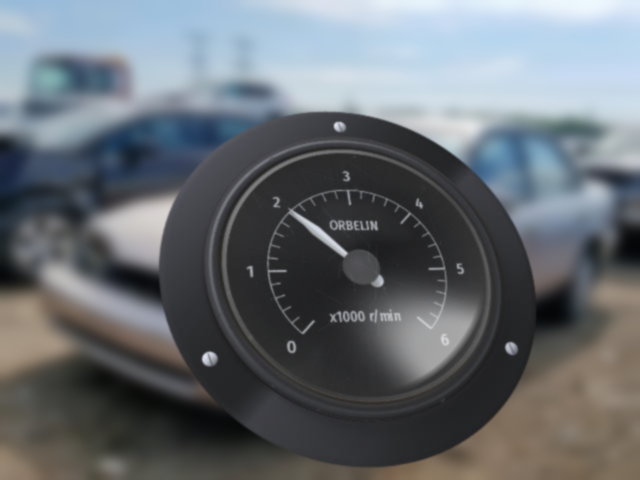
2000 rpm
